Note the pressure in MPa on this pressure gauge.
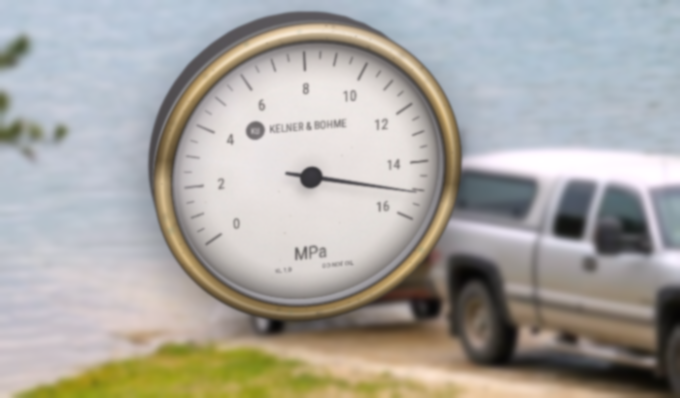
15 MPa
